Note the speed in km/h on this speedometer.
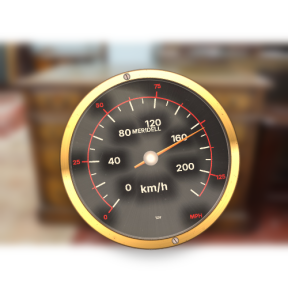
165 km/h
